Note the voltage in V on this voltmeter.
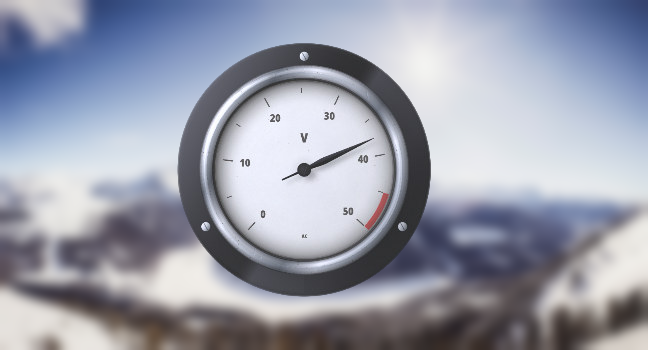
37.5 V
